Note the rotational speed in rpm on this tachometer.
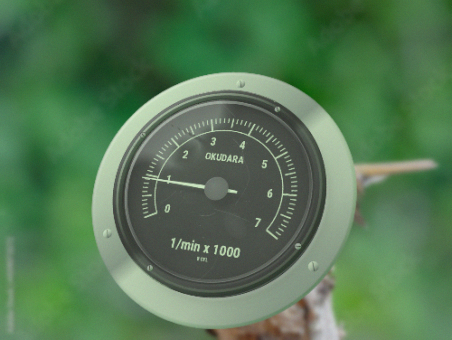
900 rpm
